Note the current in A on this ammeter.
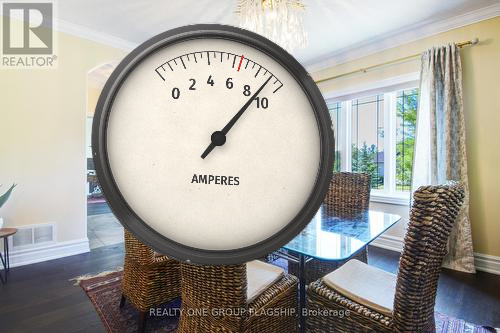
9 A
